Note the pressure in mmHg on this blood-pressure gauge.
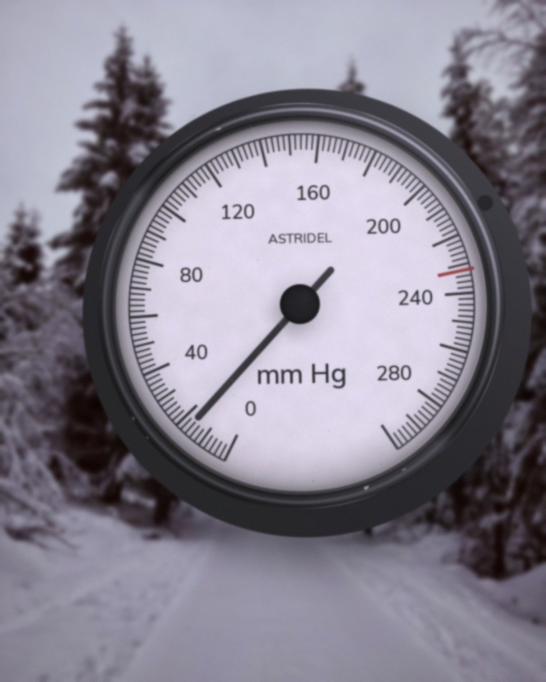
16 mmHg
